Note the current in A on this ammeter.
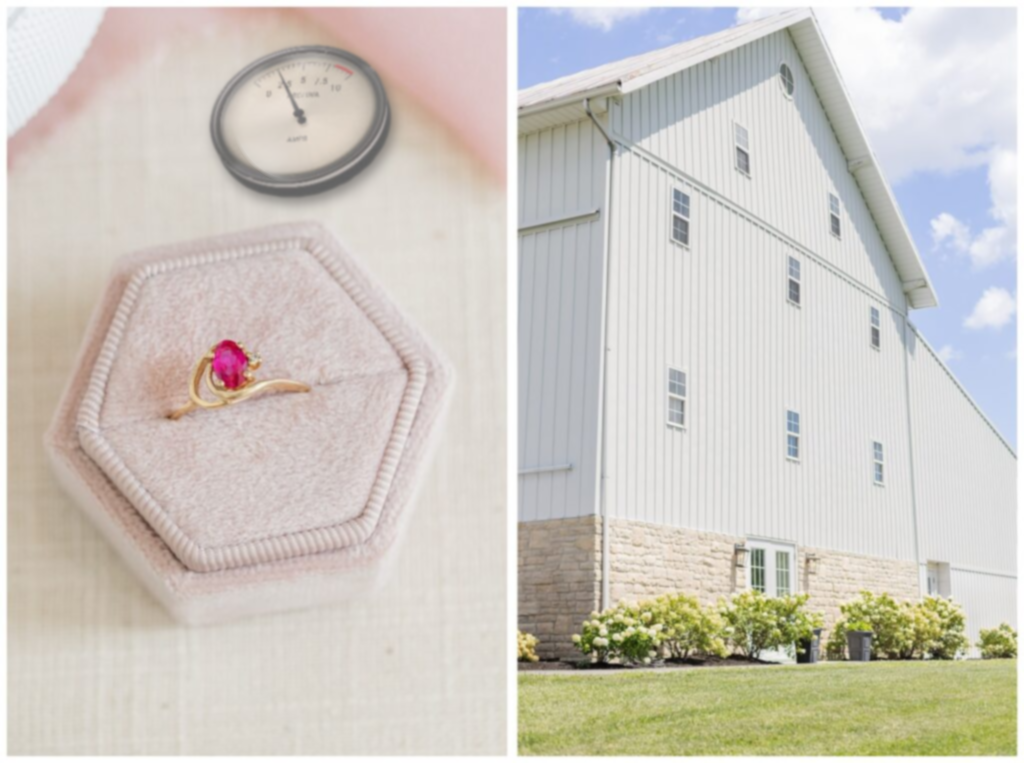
2.5 A
